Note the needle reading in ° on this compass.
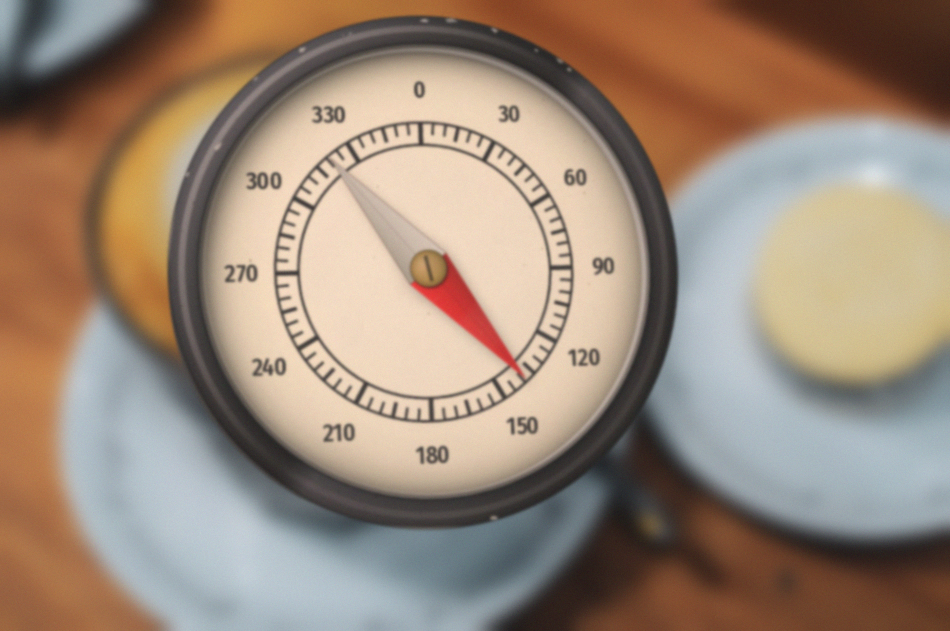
140 °
